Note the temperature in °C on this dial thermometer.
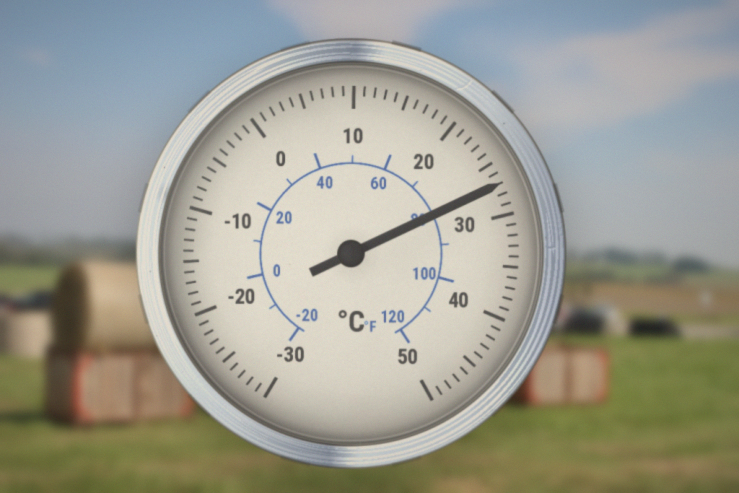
27 °C
